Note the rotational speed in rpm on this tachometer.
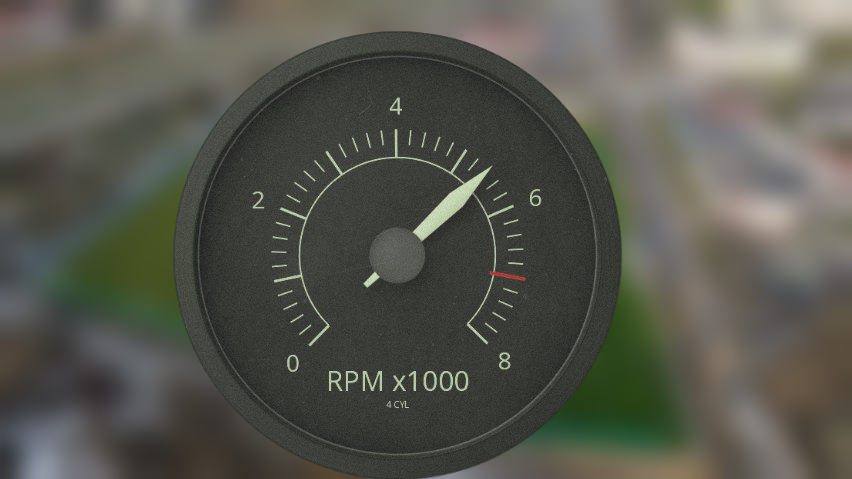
5400 rpm
